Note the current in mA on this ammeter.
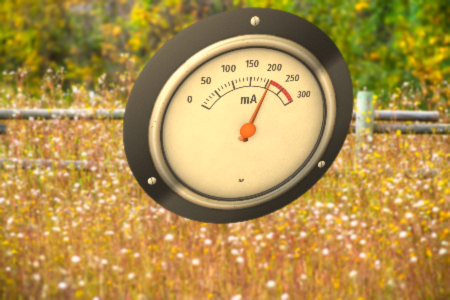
200 mA
